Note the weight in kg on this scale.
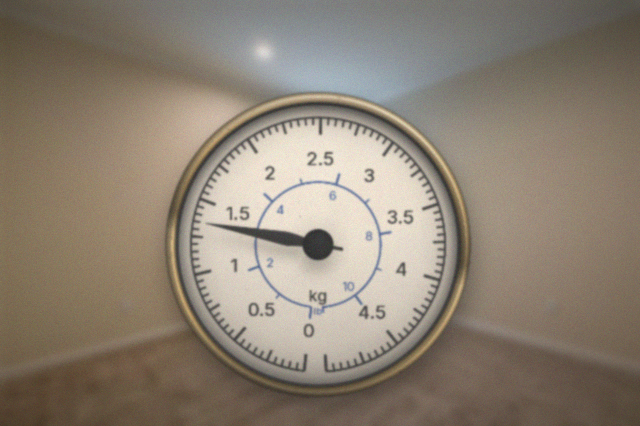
1.35 kg
